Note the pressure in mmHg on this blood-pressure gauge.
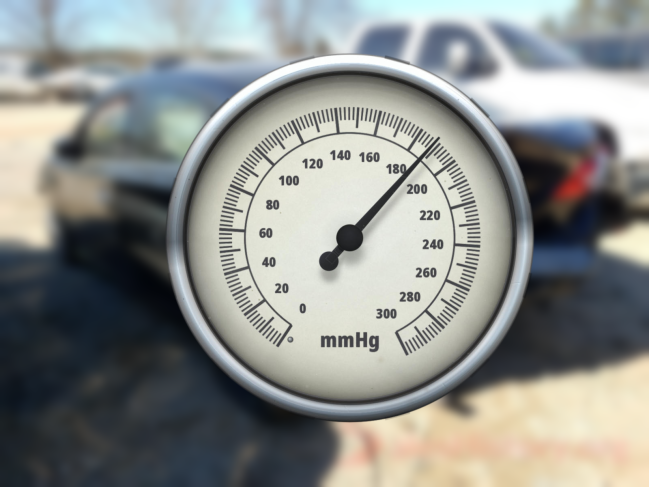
188 mmHg
